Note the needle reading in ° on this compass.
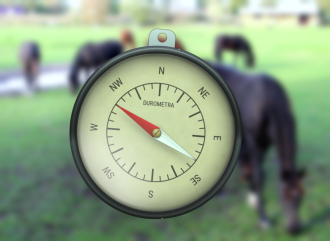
300 °
